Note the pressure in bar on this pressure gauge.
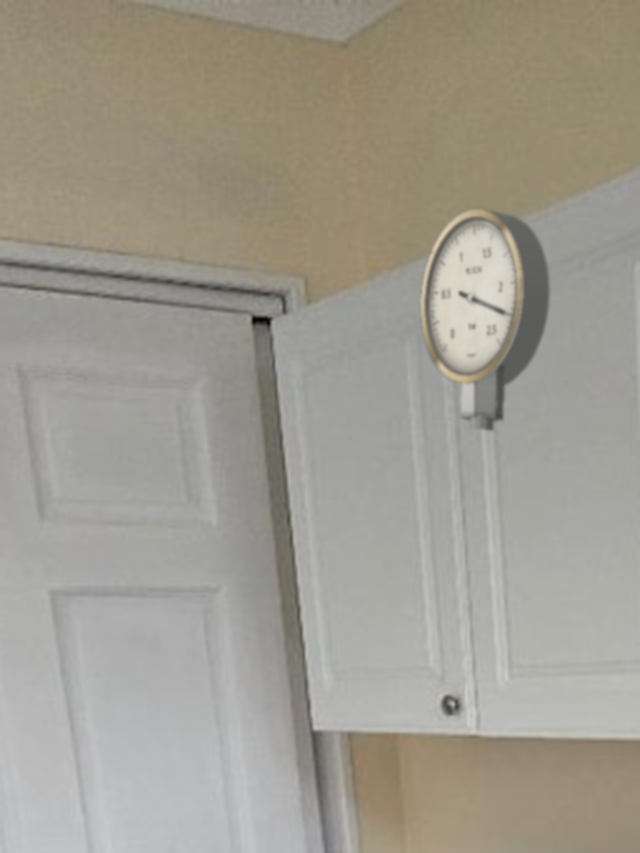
2.25 bar
